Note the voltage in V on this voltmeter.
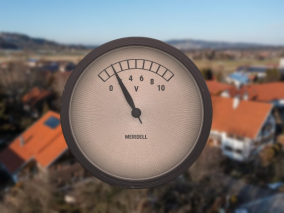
2 V
